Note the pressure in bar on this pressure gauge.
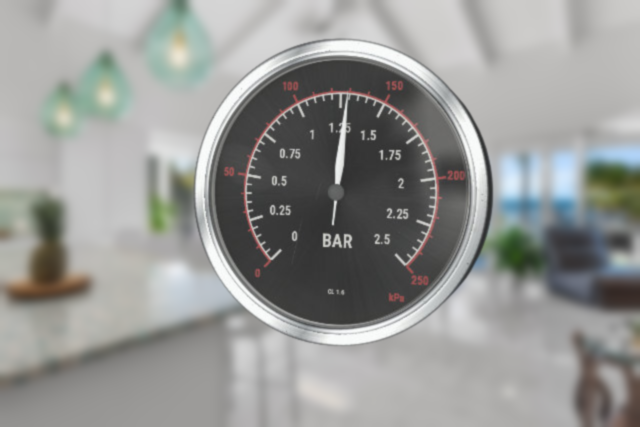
1.3 bar
